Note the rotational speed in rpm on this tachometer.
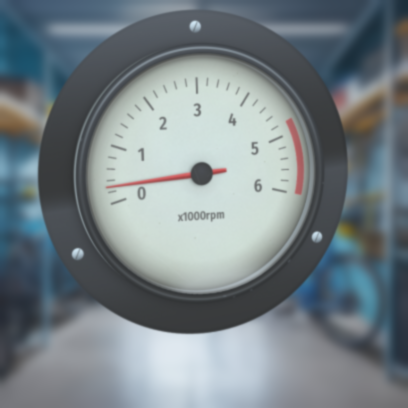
300 rpm
